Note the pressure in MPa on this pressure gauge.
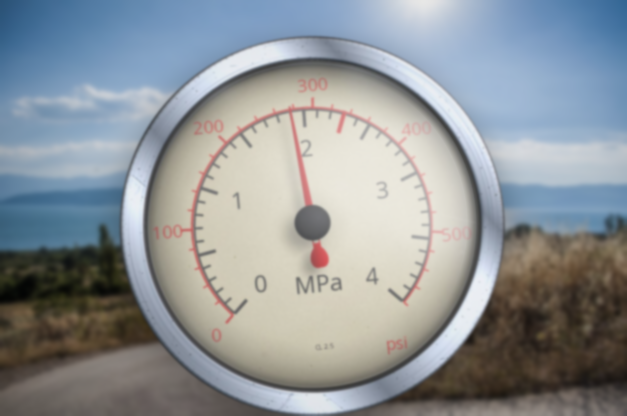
1.9 MPa
